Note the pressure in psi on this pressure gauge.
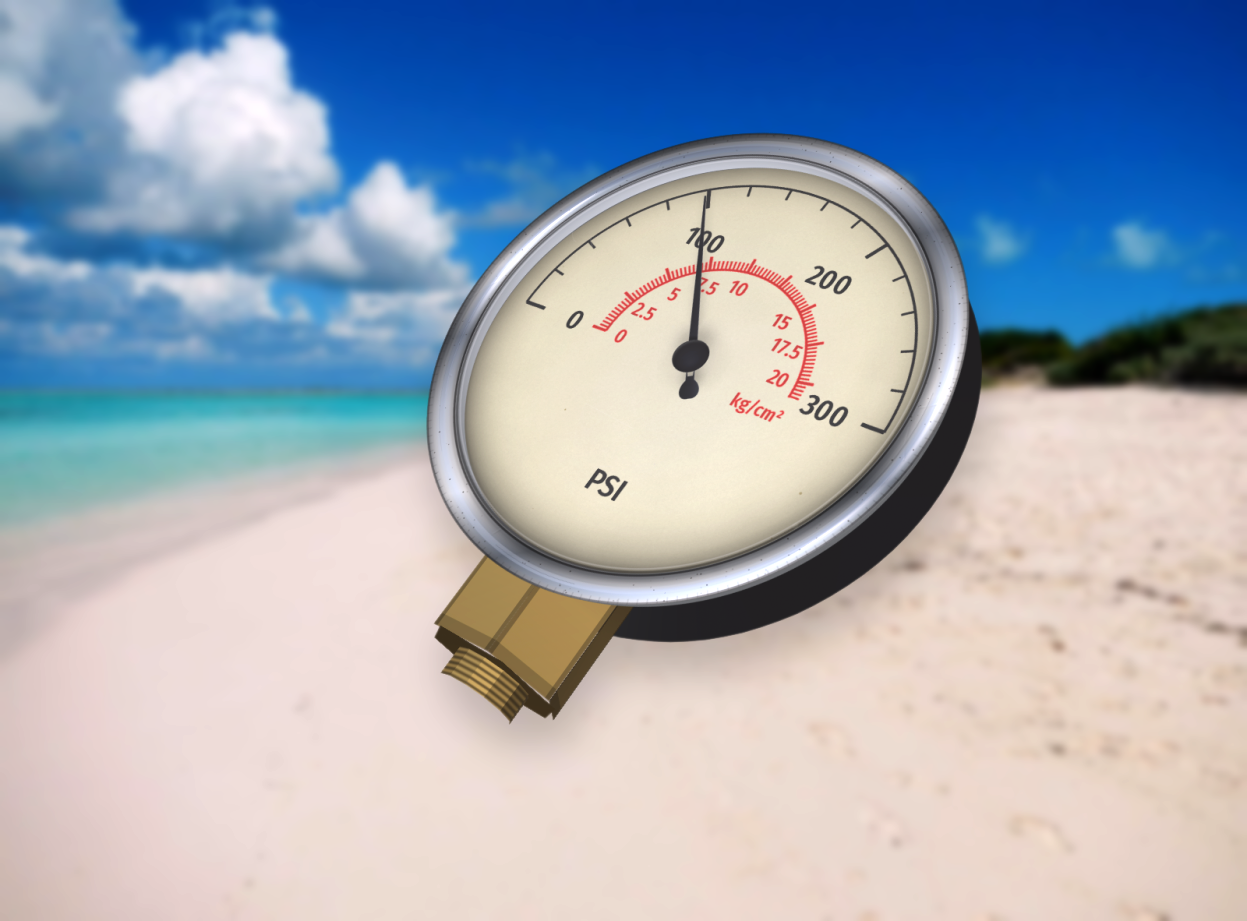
100 psi
